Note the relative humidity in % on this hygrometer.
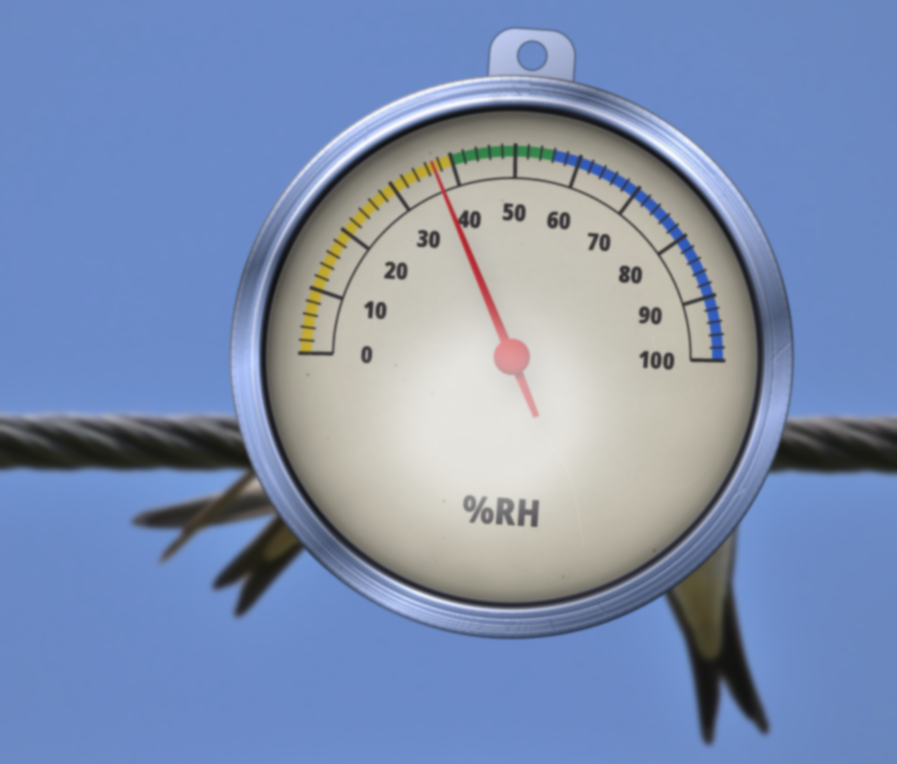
37 %
